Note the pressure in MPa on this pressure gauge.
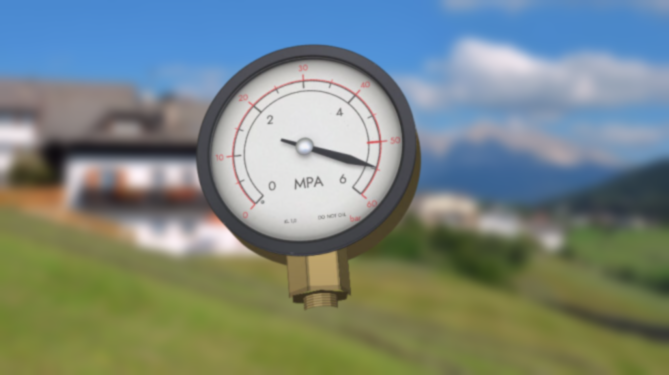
5.5 MPa
